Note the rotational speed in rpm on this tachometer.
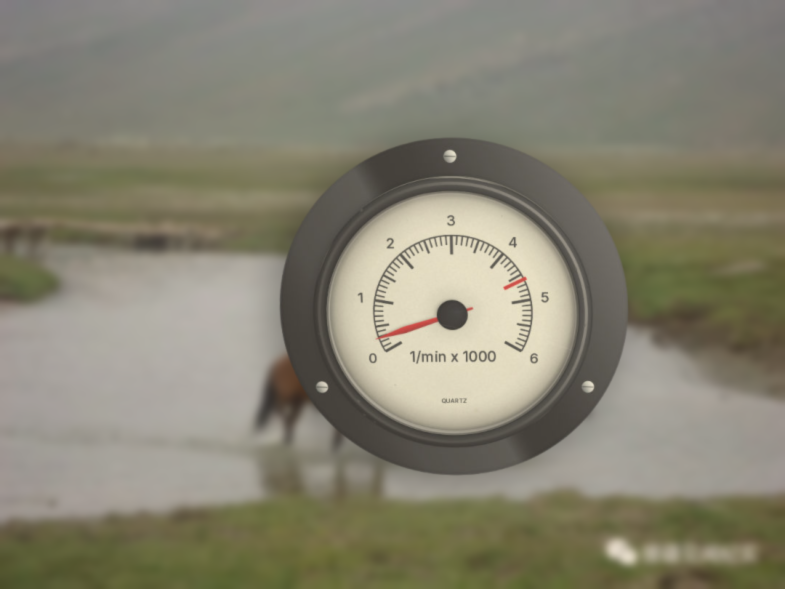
300 rpm
